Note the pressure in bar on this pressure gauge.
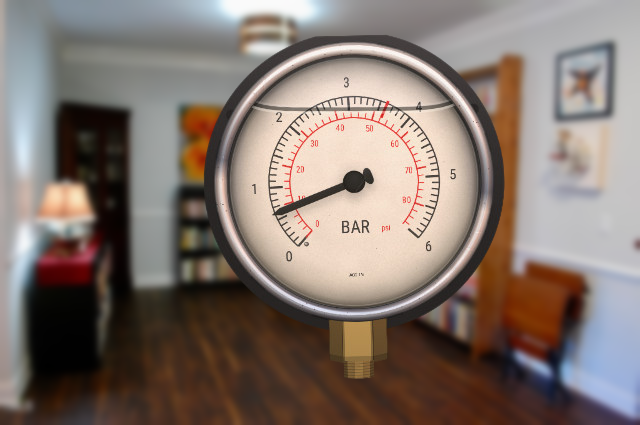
0.6 bar
